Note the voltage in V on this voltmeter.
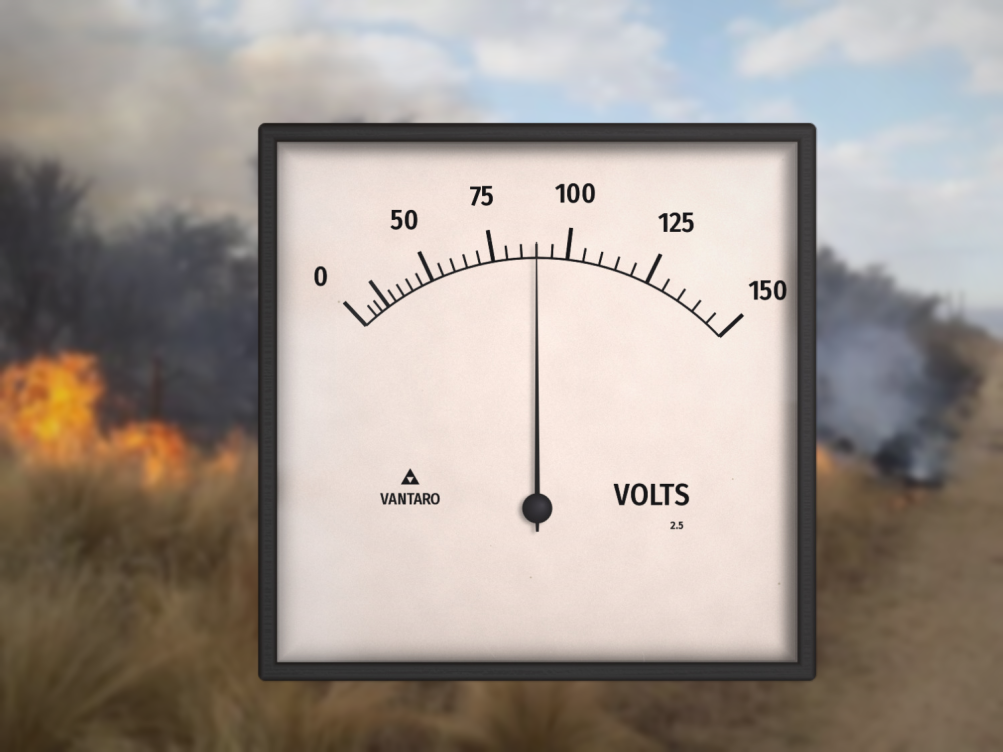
90 V
